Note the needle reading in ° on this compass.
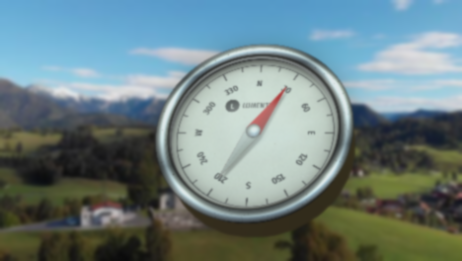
30 °
